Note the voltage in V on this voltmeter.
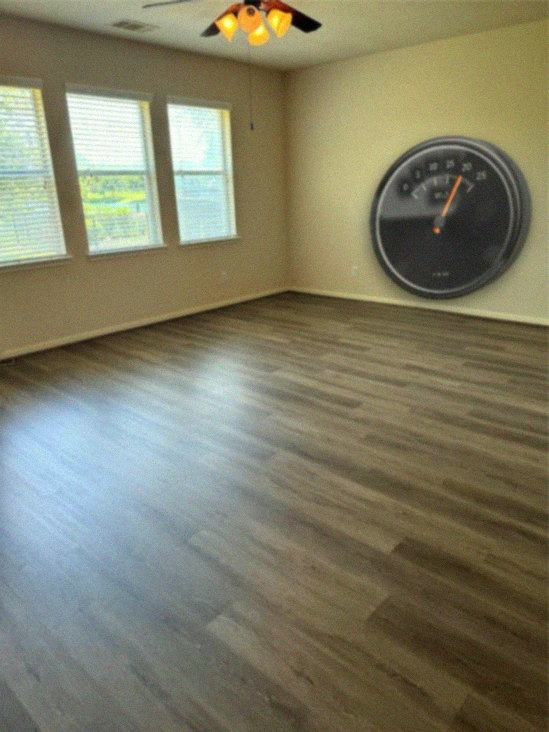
20 V
